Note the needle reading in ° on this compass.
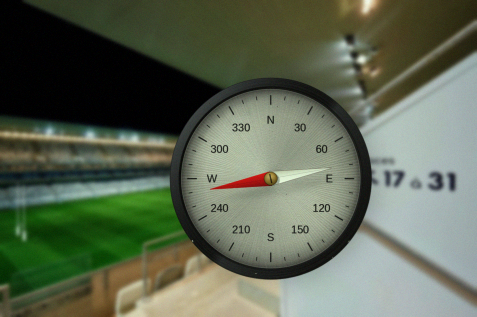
260 °
